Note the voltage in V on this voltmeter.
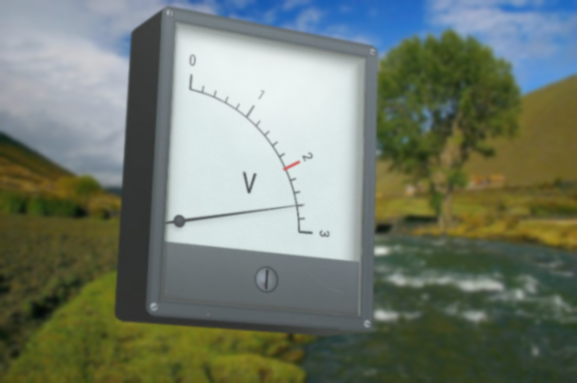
2.6 V
